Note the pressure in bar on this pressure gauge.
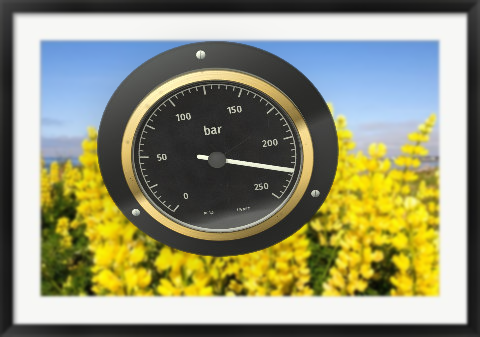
225 bar
